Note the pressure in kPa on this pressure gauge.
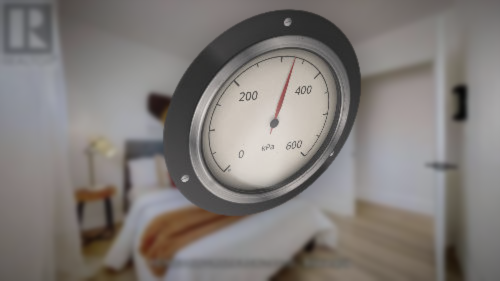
325 kPa
